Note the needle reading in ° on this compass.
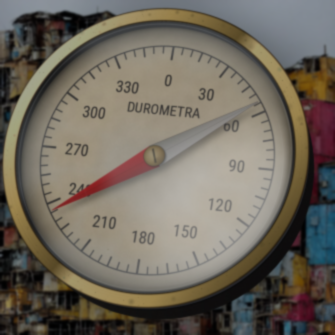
235 °
